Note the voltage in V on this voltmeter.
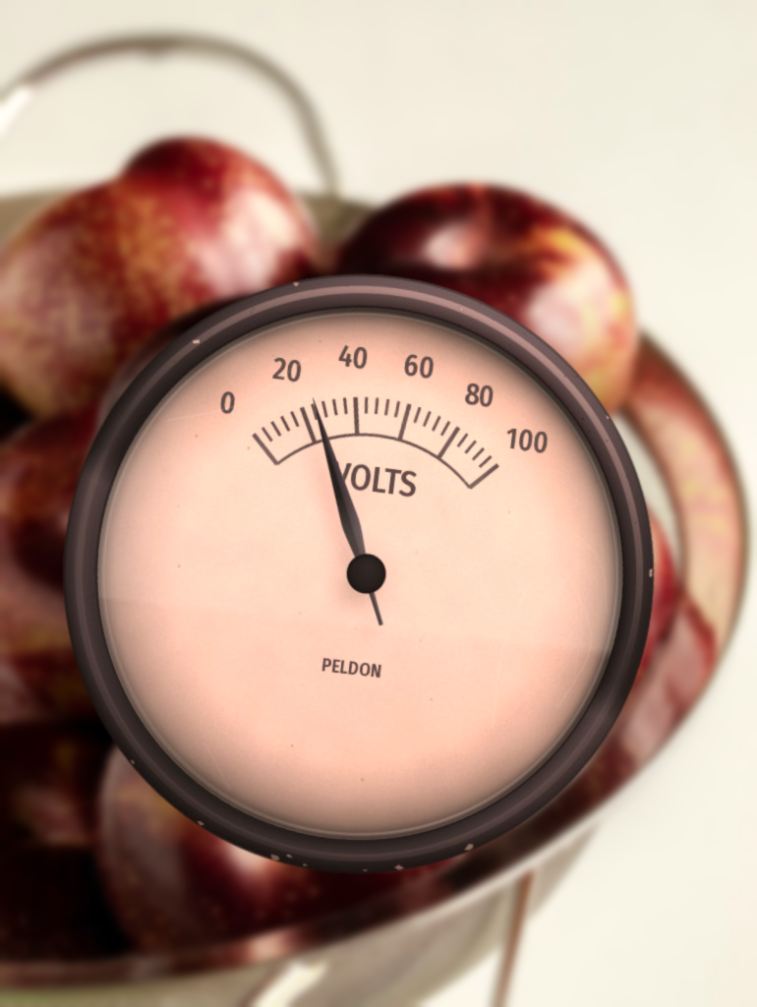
24 V
